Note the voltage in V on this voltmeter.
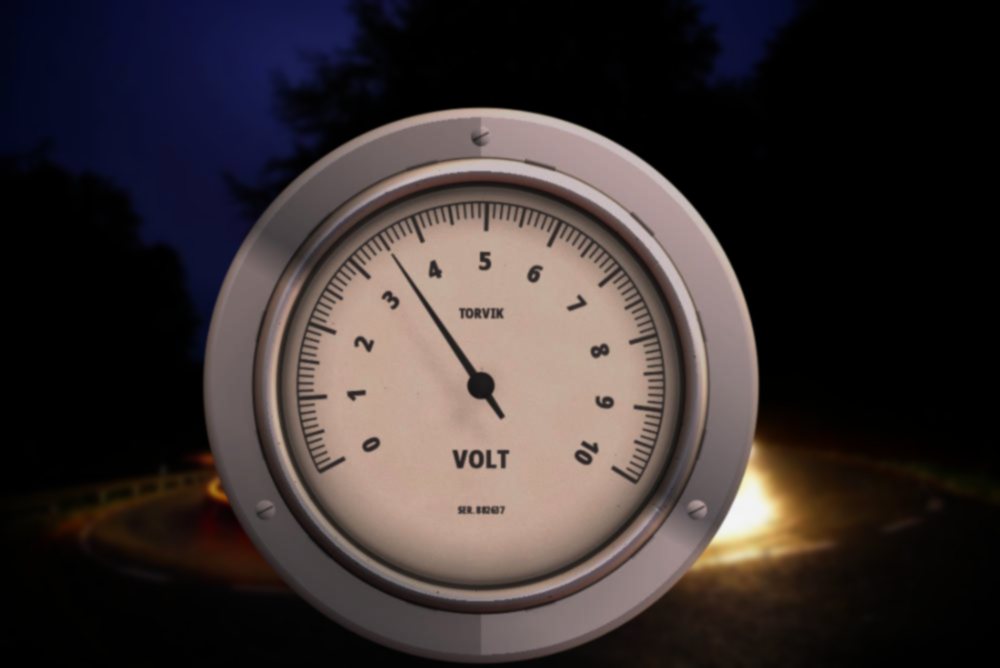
3.5 V
